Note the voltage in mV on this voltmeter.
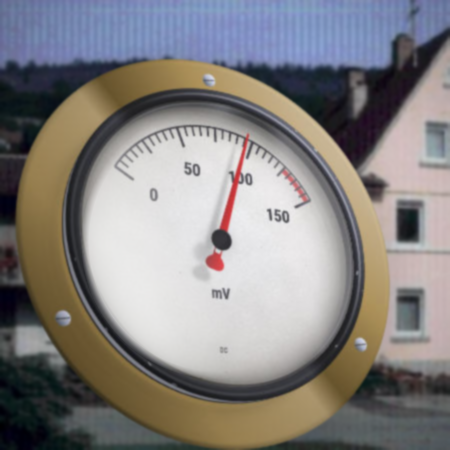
95 mV
